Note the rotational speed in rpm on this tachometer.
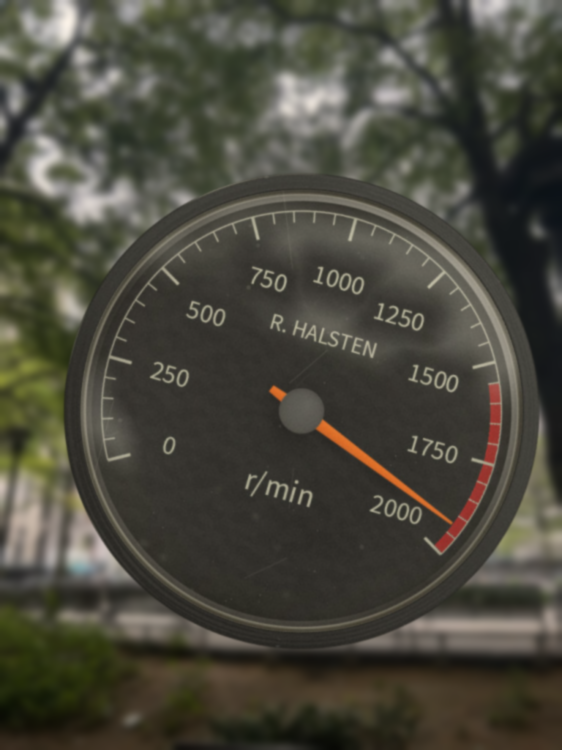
1925 rpm
